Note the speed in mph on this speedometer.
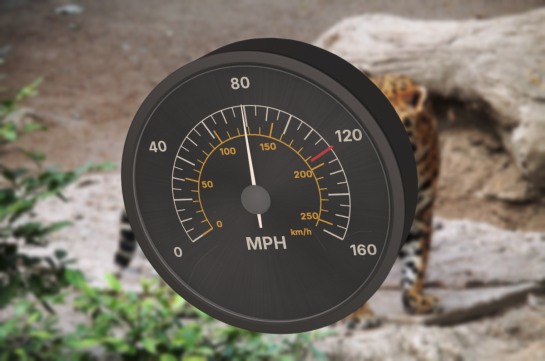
80 mph
